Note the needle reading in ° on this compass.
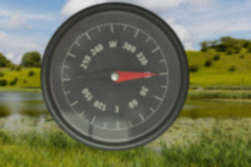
0 °
